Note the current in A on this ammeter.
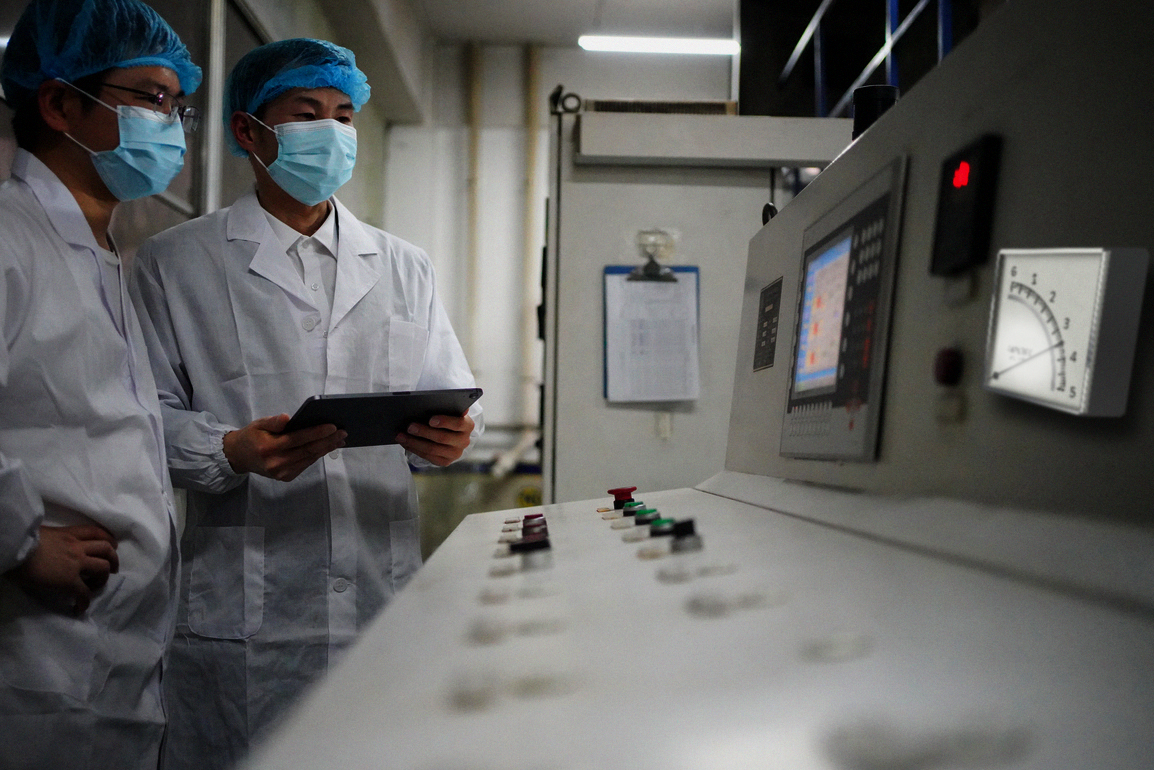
3.5 A
